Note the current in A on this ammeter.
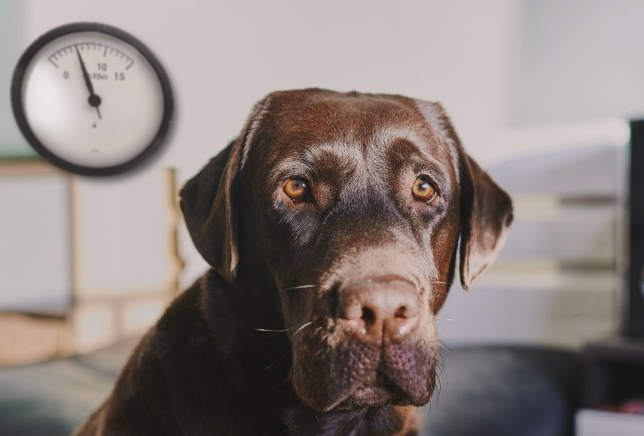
5 A
